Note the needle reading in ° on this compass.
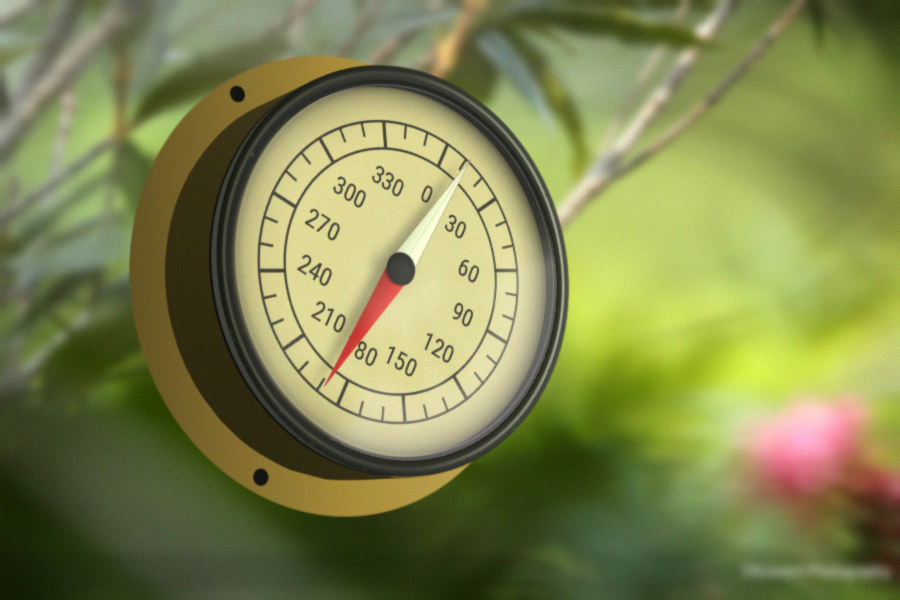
190 °
